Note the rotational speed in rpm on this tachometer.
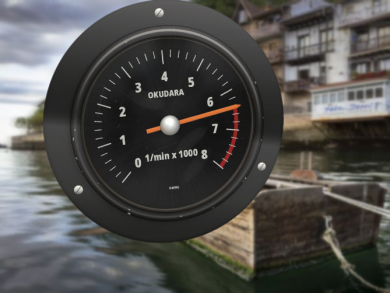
6400 rpm
